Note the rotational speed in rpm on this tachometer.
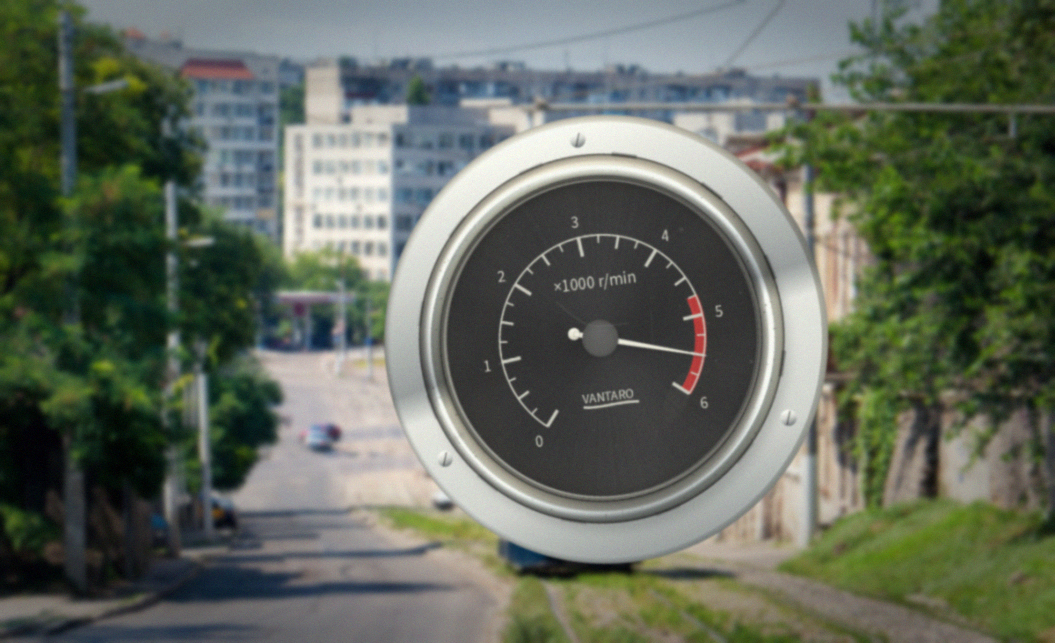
5500 rpm
